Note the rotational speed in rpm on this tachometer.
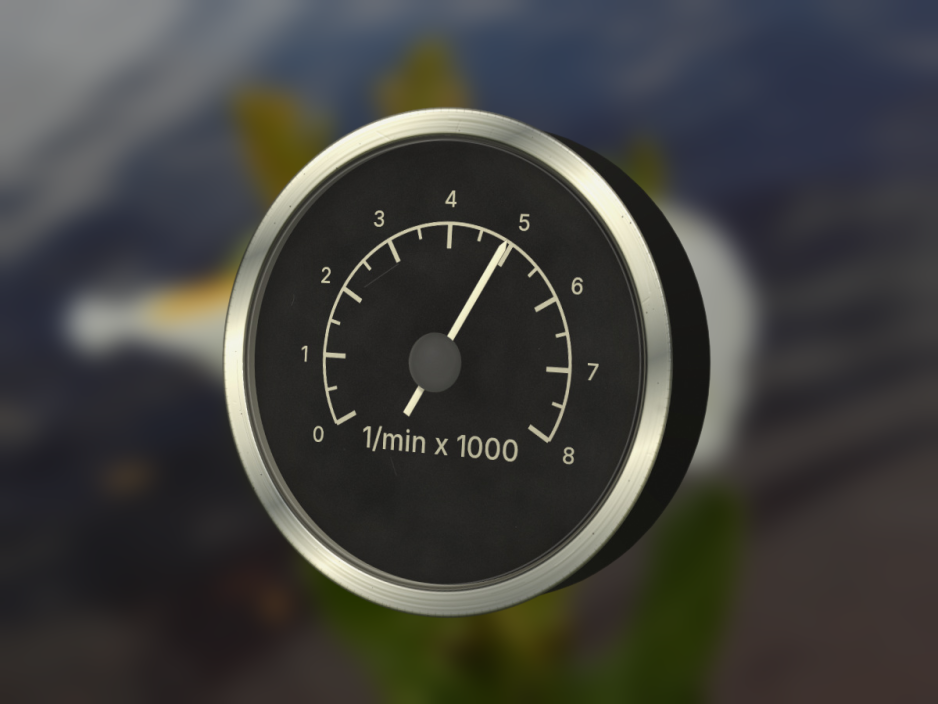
5000 rpm
